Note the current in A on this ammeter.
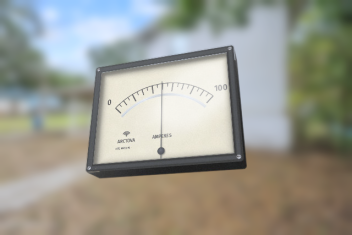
50 A
